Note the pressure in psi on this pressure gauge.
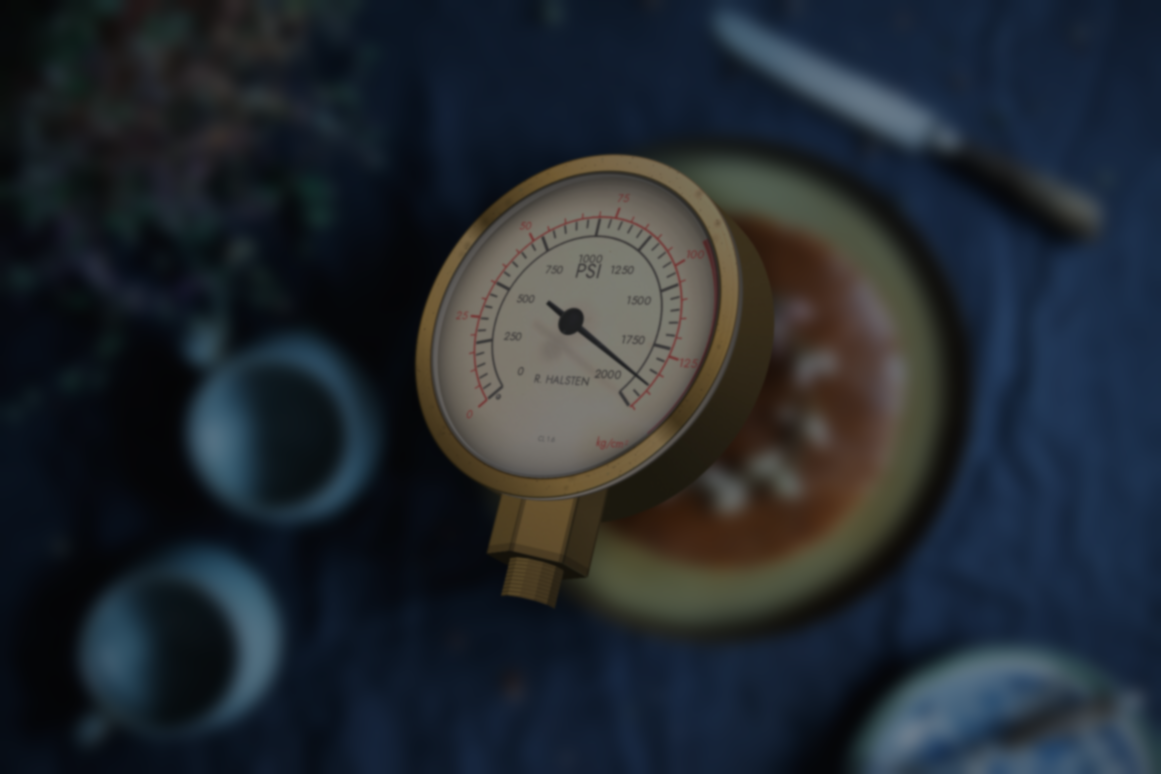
1900 psi
